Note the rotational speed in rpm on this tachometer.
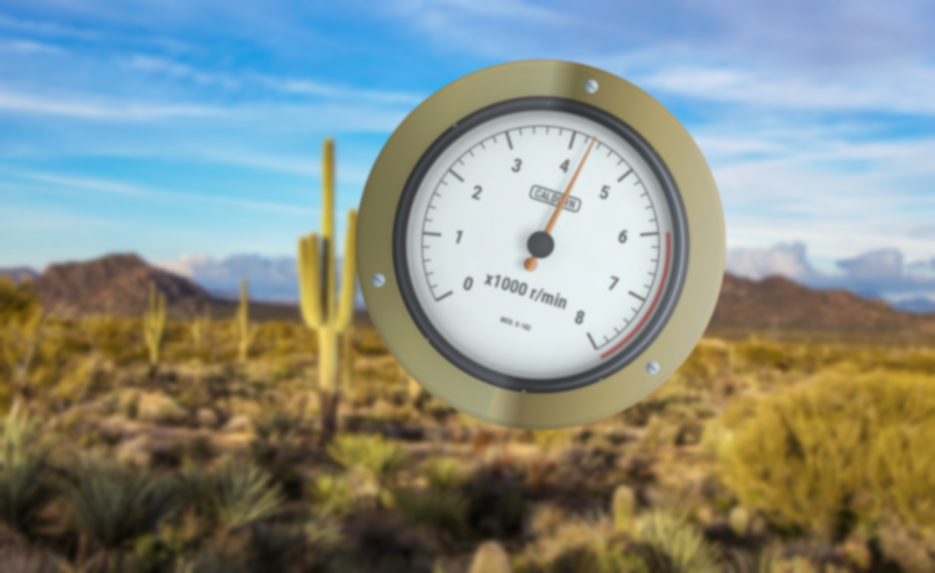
4300 rpm
